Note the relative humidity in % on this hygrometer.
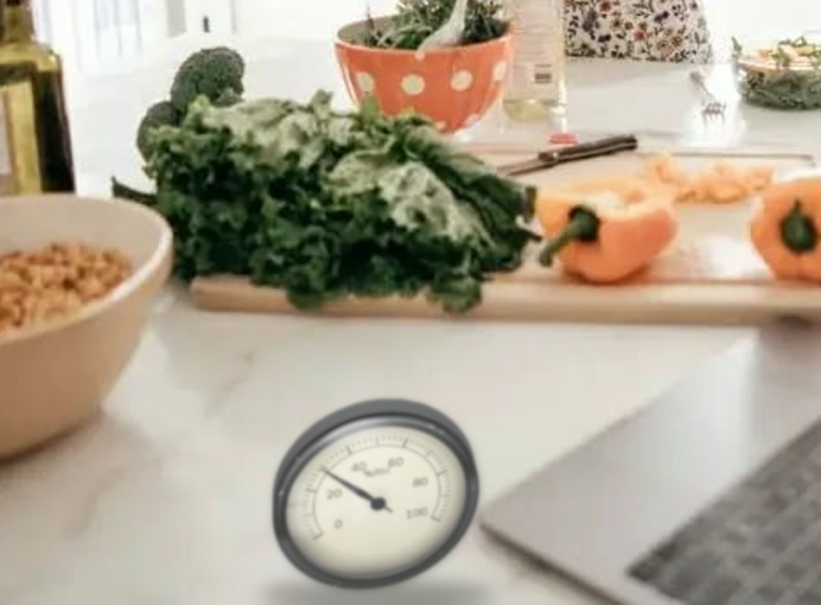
30 %
